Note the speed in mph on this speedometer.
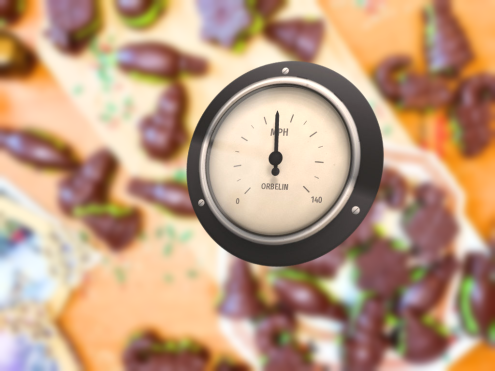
70 mph
